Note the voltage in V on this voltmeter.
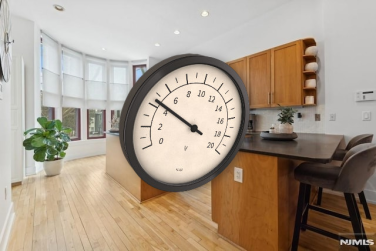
4.5 V
